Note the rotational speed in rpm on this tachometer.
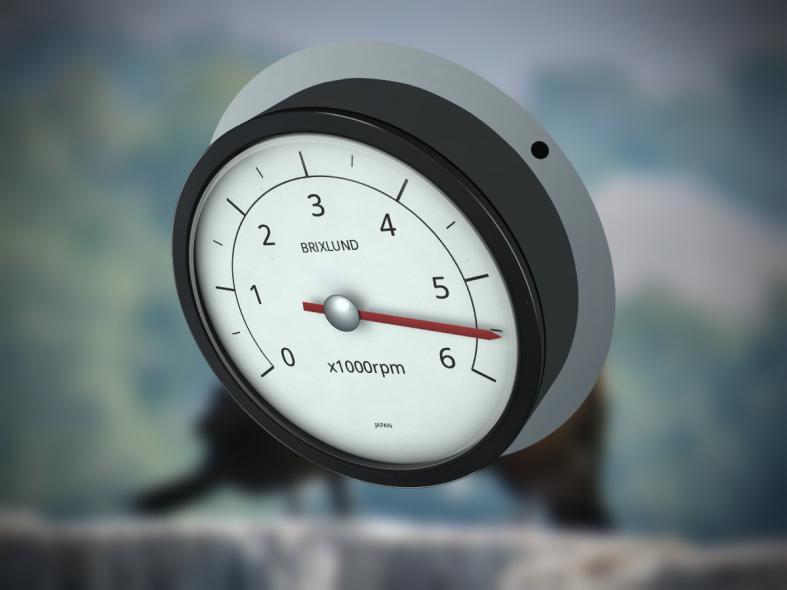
5500 rpm
